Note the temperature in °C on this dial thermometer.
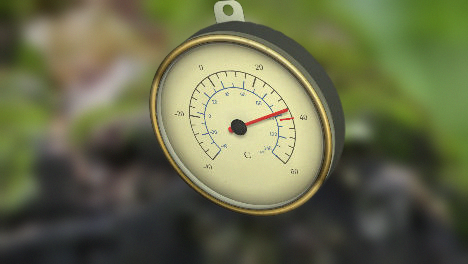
36 °C
